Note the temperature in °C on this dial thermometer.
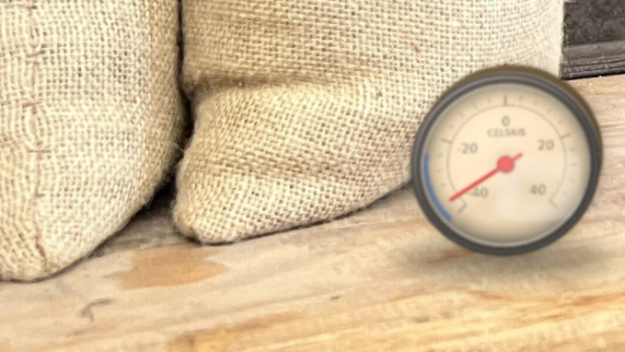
-36 °C
